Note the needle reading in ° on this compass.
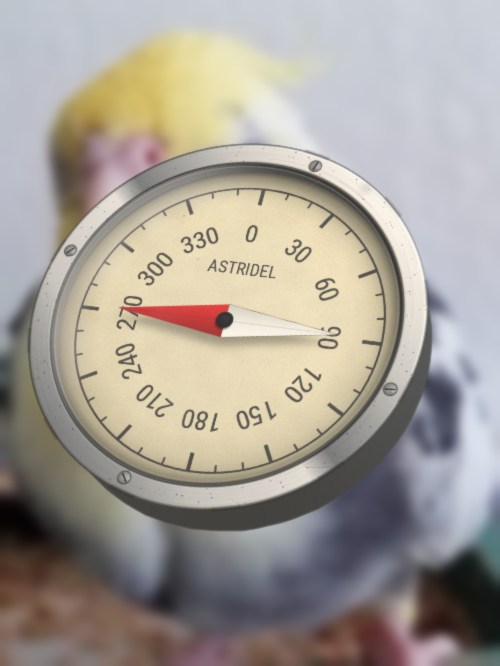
270 °
